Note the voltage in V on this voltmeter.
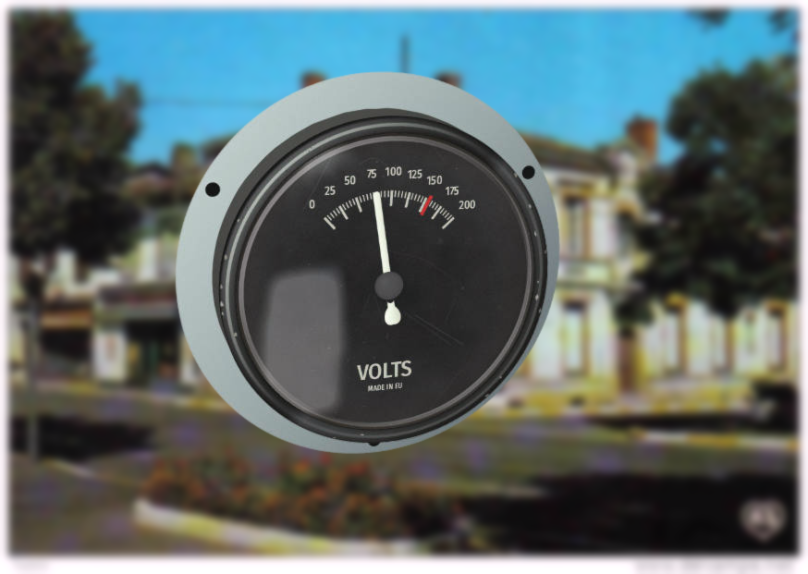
75 V
